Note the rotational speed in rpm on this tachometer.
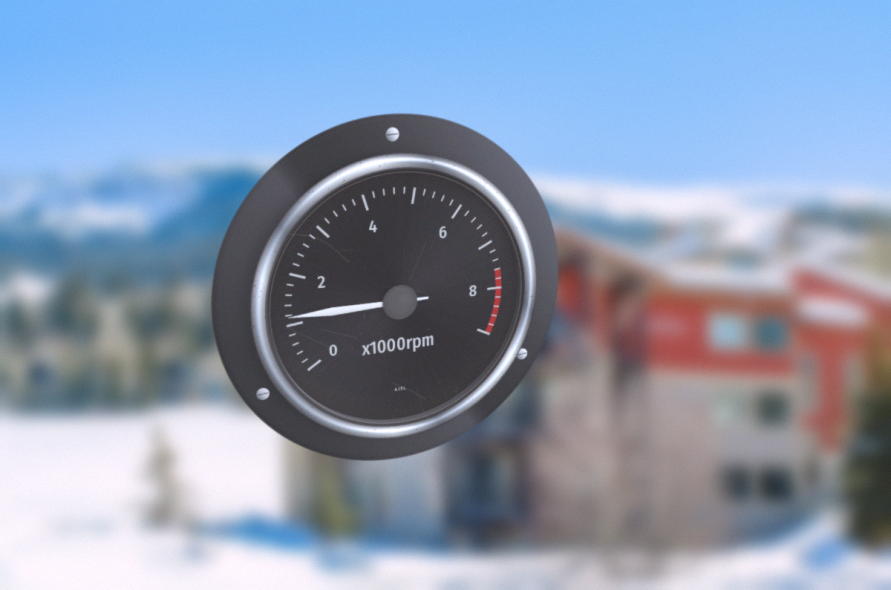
1200 rpm
